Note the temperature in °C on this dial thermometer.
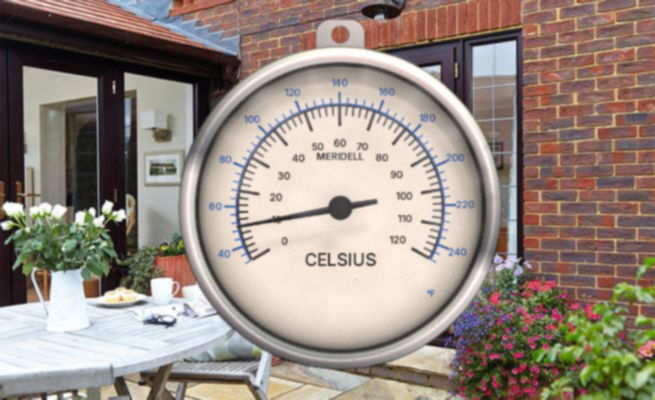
10 °C
